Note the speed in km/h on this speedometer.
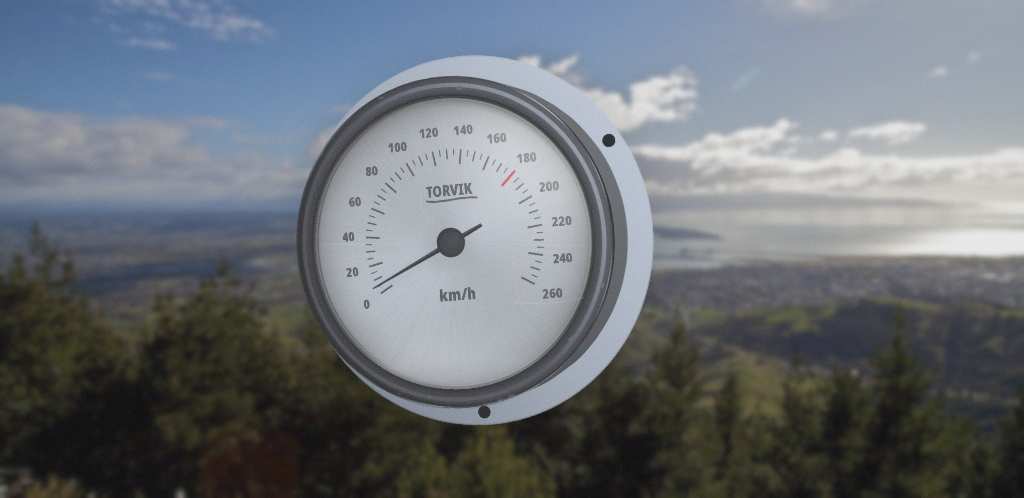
5 km/h
